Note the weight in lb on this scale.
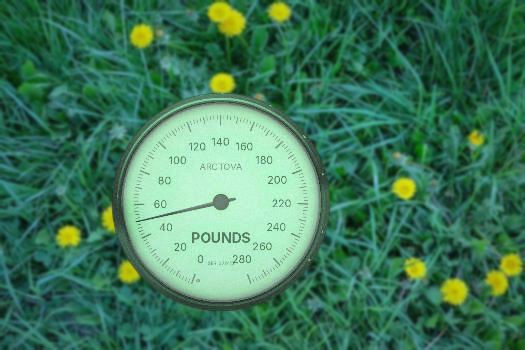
50 lb
